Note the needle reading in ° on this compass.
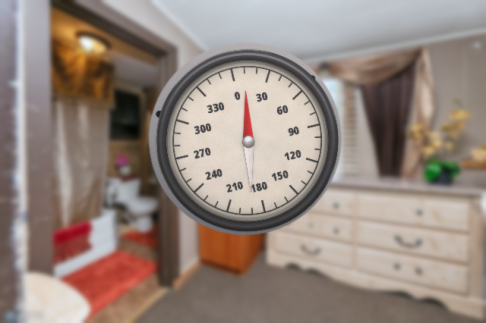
10 °
